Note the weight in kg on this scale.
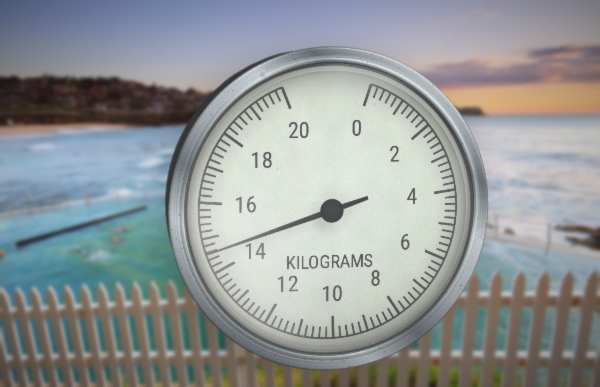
14.6 kg
